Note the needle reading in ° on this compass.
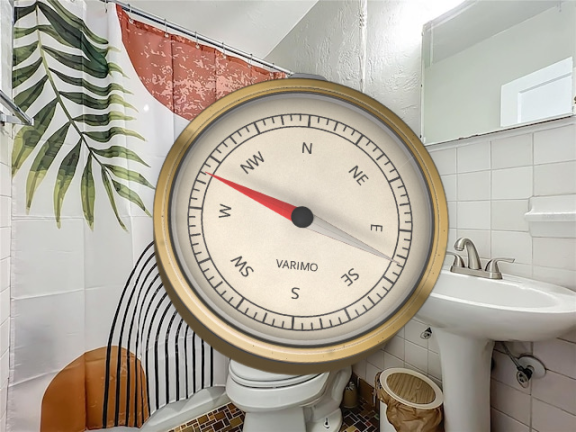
290 °
